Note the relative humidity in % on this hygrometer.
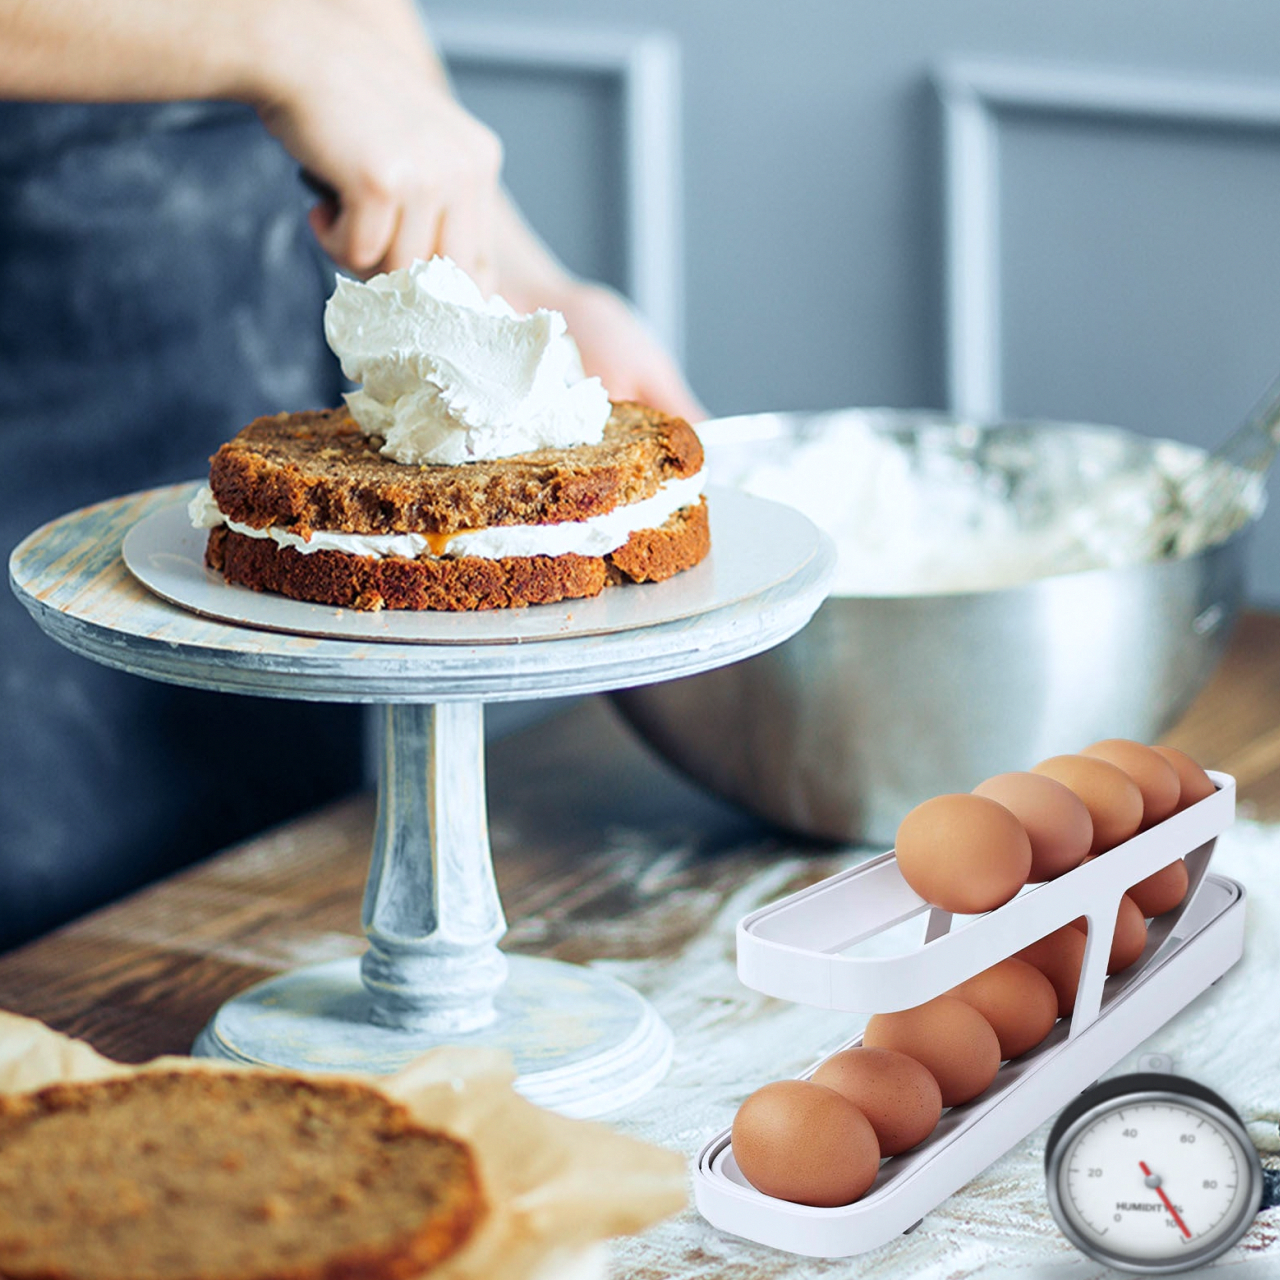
98 %
